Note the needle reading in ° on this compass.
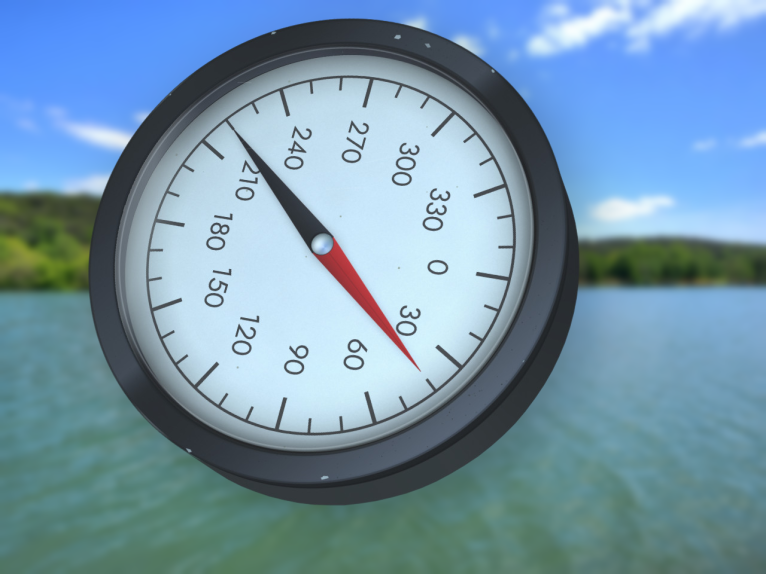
40 °
